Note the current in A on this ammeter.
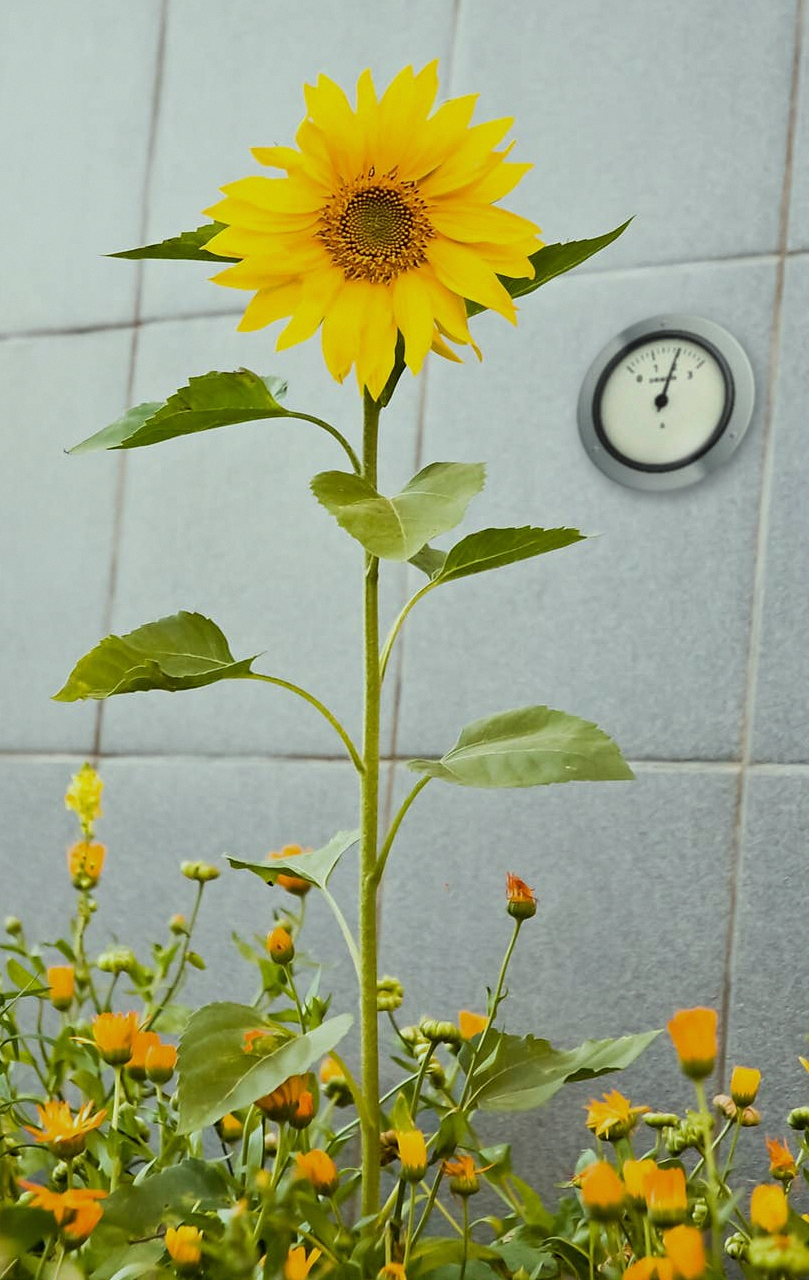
2 A
